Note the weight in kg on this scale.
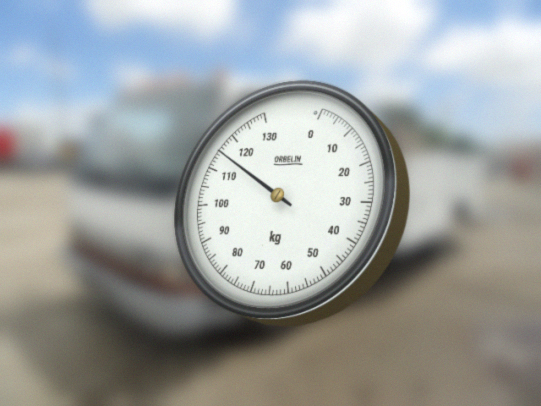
115 kg
